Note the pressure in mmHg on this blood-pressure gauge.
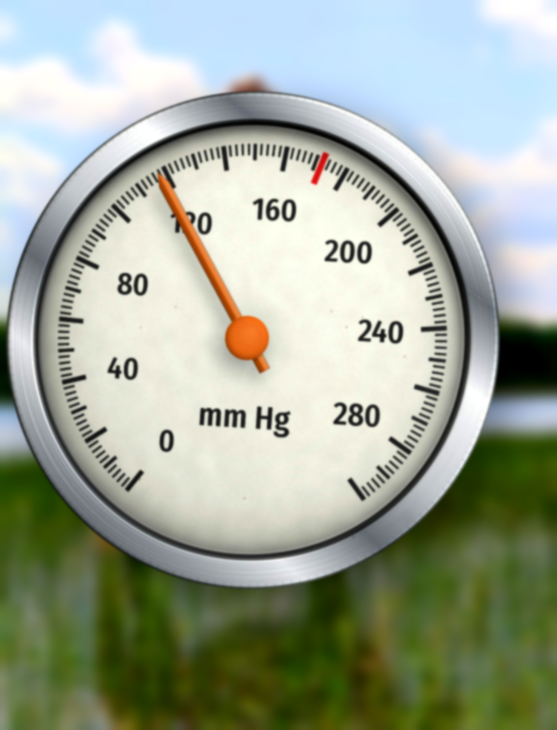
118 mmHg
